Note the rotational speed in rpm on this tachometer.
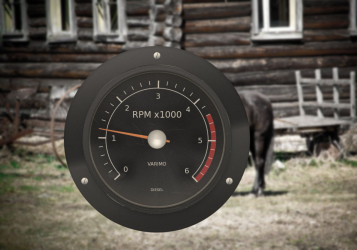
1200 rpm
